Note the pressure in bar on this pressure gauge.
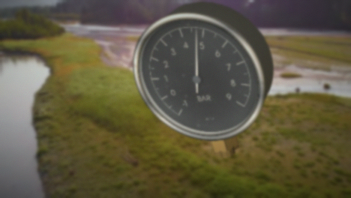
4.75 bar
